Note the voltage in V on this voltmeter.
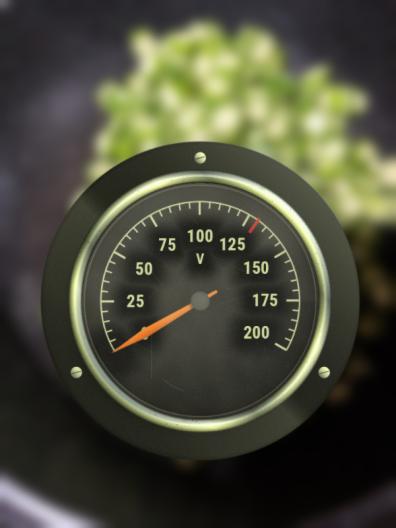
0 V
